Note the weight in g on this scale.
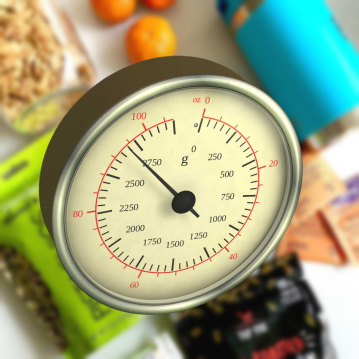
2700 g
